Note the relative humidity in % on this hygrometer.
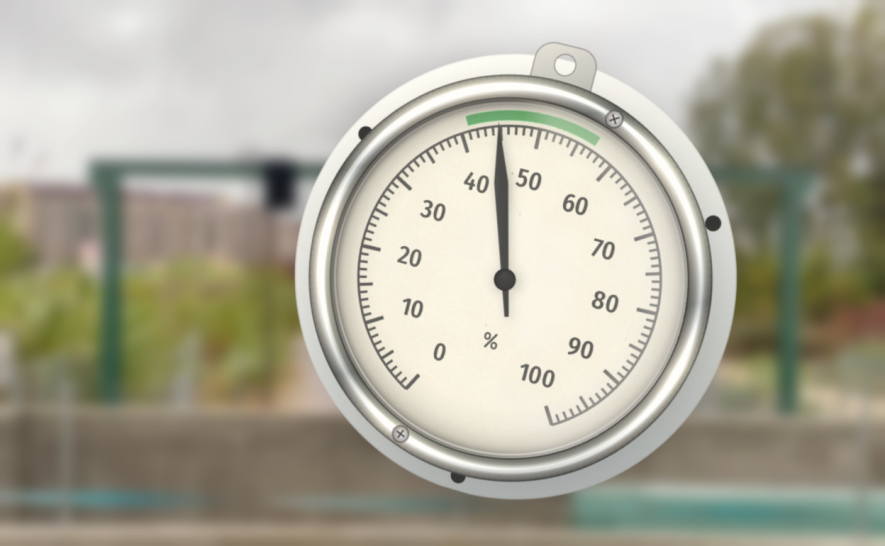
45 %
